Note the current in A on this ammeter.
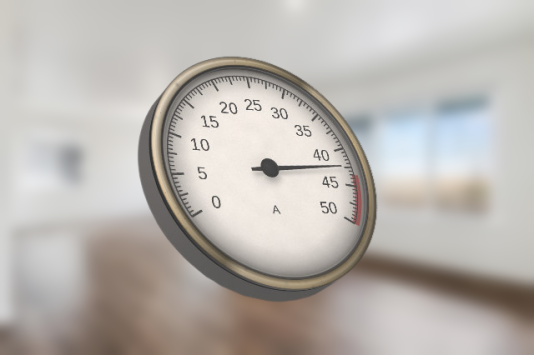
42.5 A
